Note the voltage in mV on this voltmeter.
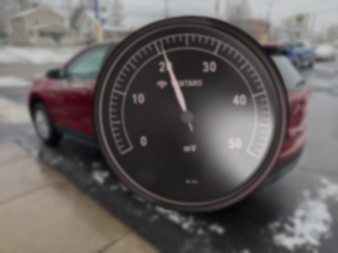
21 mV
